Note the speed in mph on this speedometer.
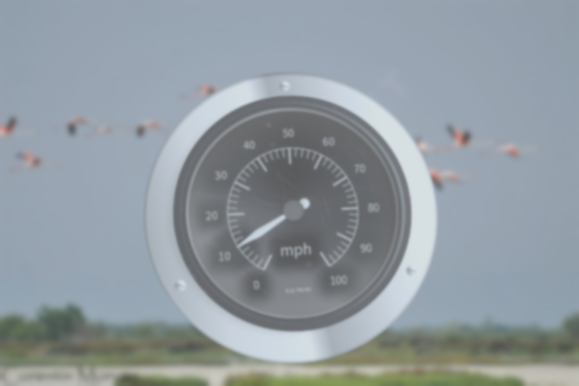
10 mph
